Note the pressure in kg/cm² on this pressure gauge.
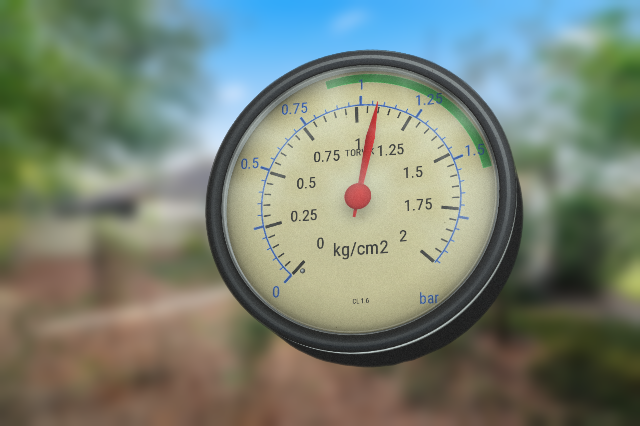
1.1 kg/cm²
